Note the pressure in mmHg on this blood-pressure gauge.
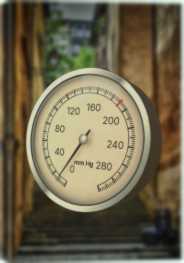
10 mmHg
